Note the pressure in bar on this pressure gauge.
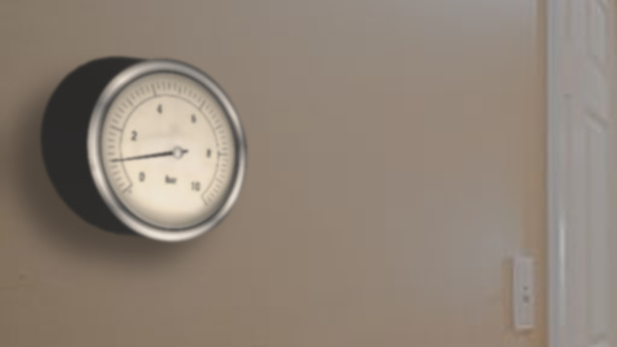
1 bar
